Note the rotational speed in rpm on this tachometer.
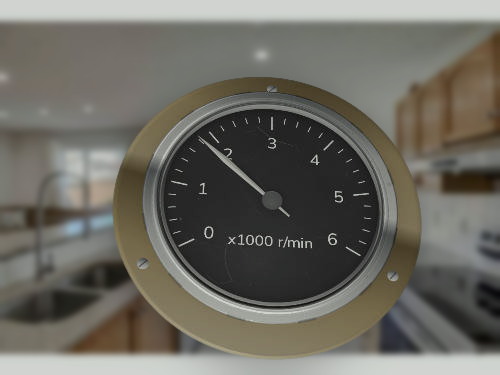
1800 rpm
